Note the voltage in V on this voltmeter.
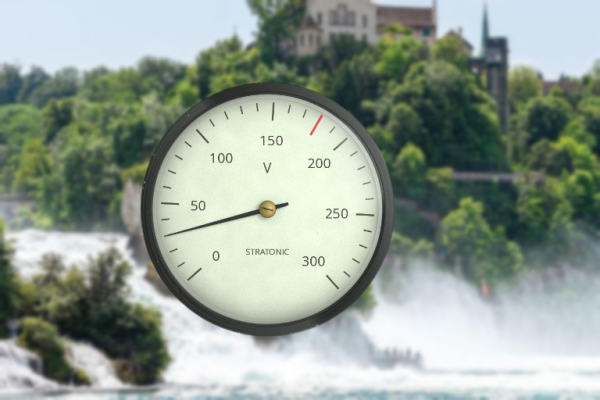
30 V
